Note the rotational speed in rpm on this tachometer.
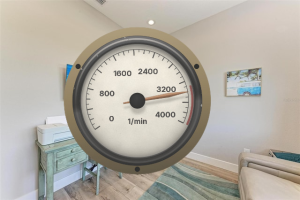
3400 rpm
